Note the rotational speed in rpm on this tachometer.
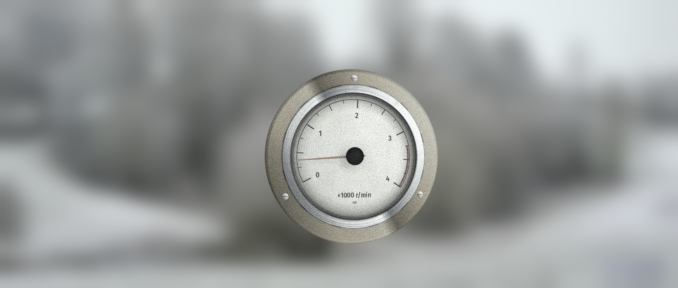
375 rpm
